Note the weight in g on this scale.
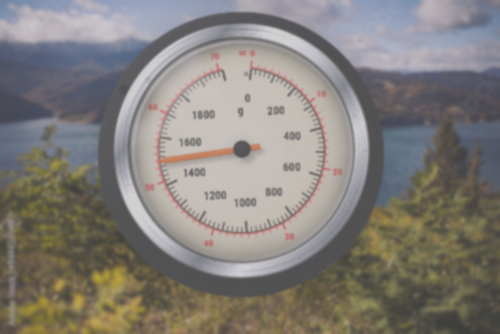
1500 g
